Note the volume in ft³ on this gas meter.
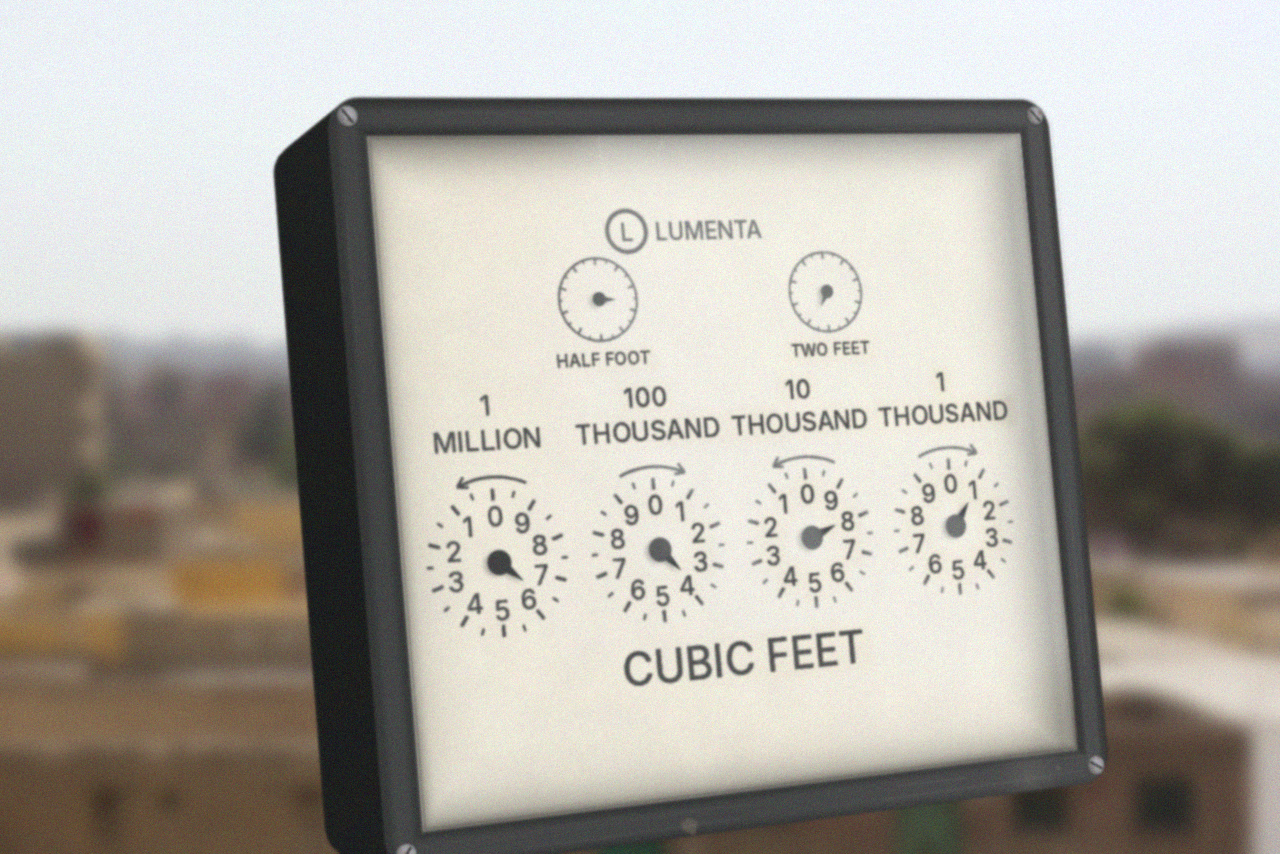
638100 ft³
